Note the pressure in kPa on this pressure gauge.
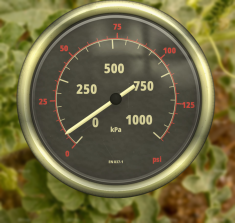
50 kPa
